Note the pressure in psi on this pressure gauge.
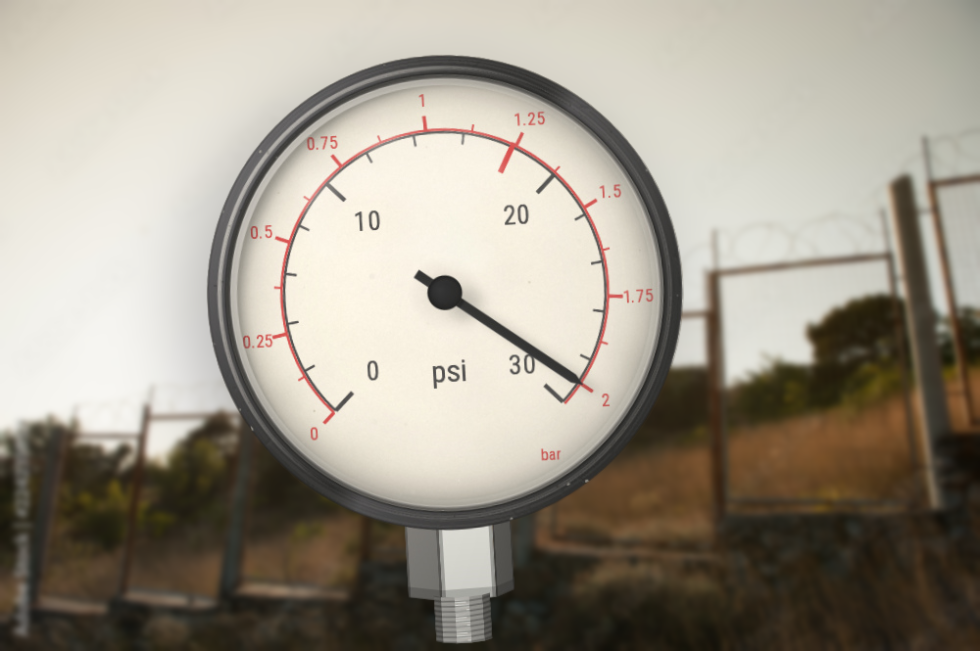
29 psi
